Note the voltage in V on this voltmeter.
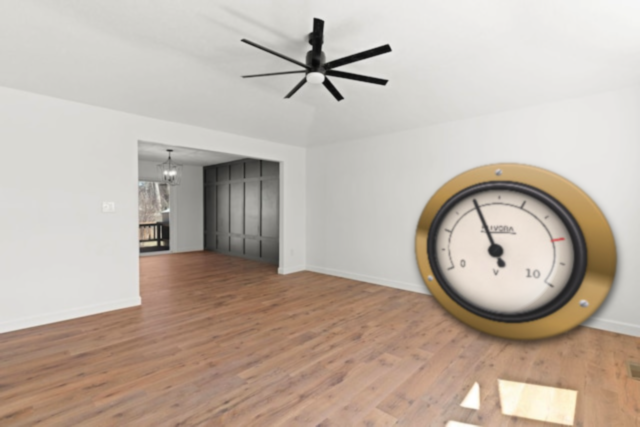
4 V
